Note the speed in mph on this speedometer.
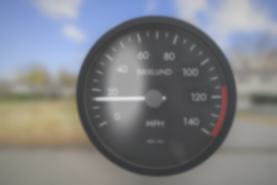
15 mph
